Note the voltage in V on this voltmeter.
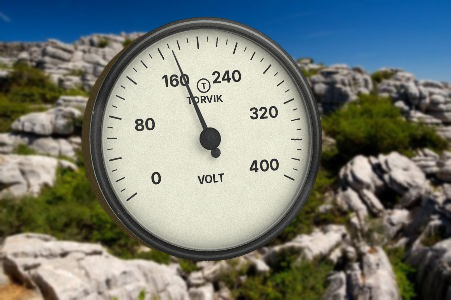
170 V
